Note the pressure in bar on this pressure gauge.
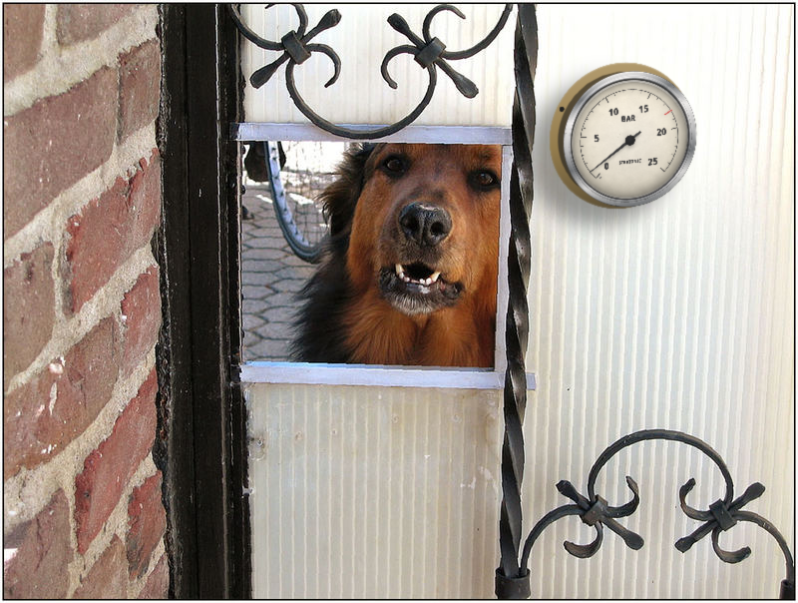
1 bar
